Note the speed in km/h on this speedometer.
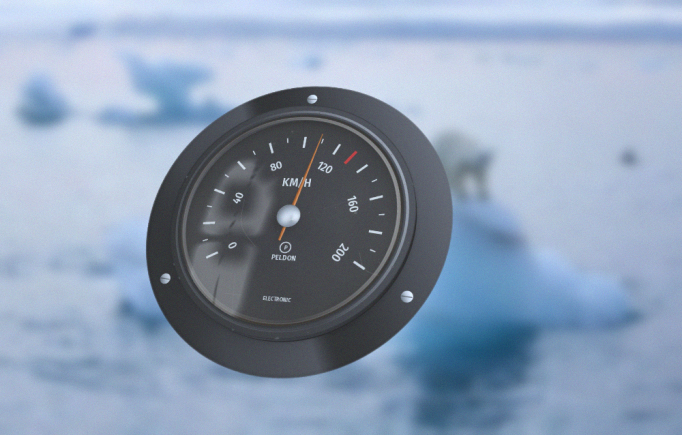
110 km/h
